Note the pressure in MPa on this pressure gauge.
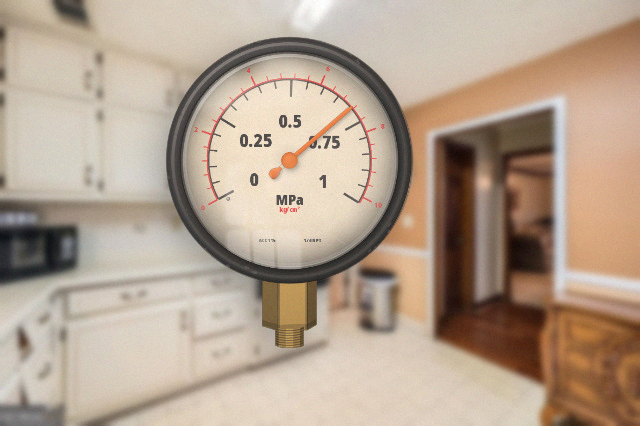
0.7 MPa
